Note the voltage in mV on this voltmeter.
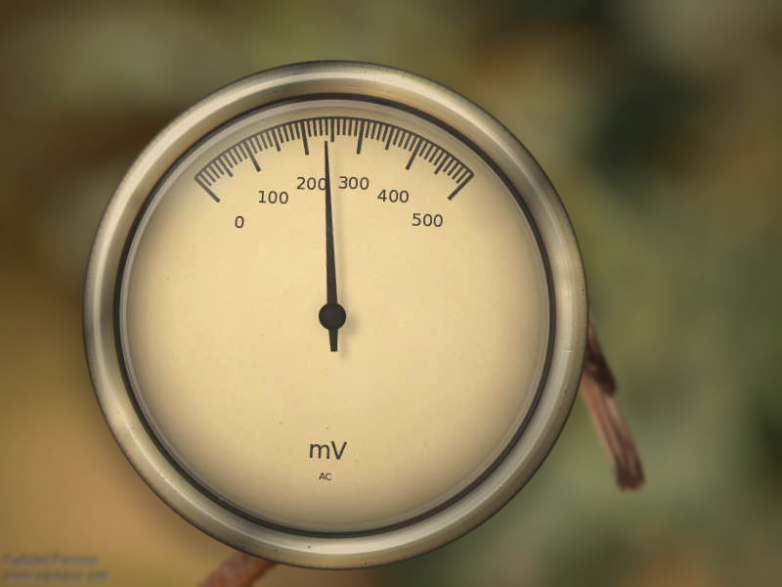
240 mV
